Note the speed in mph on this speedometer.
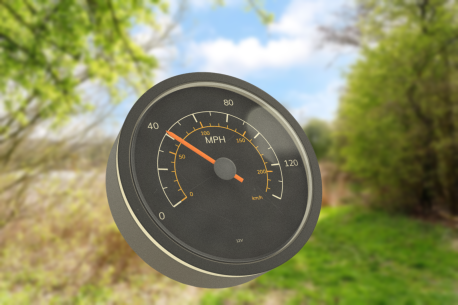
40 mph
